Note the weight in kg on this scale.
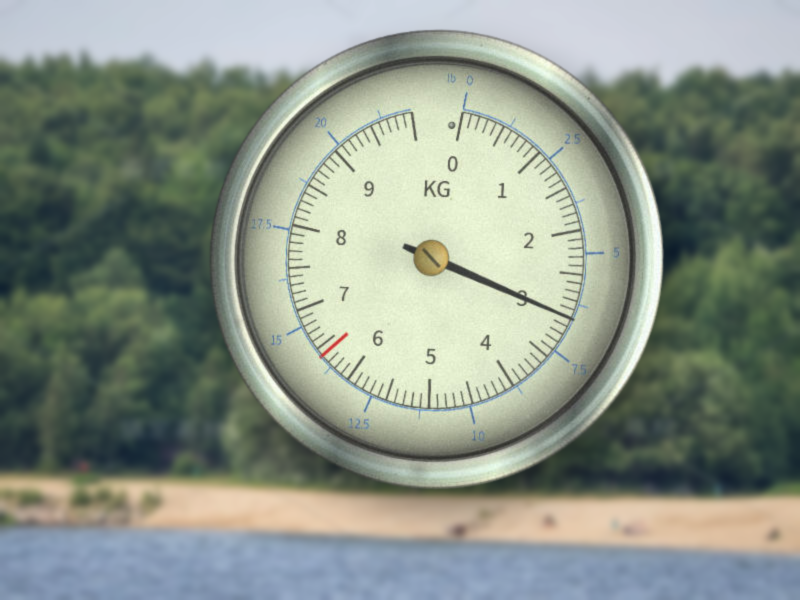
3 kg
